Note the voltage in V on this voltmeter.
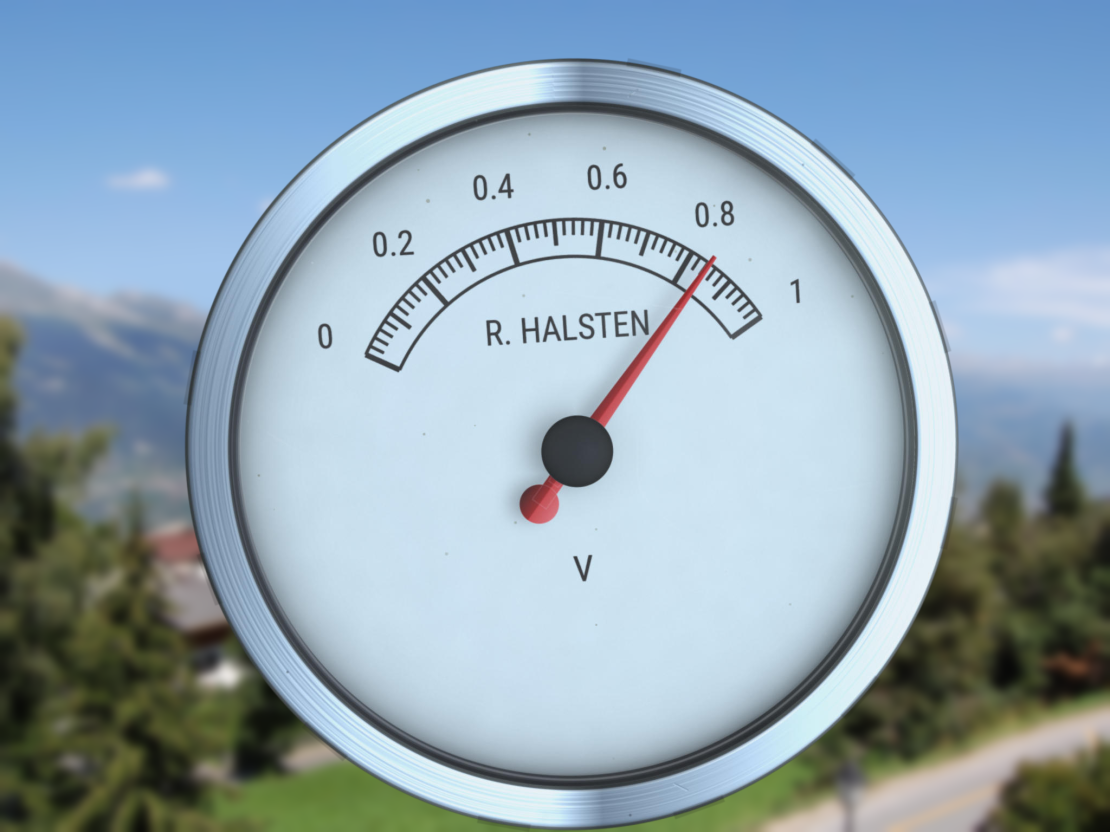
0.84 V
